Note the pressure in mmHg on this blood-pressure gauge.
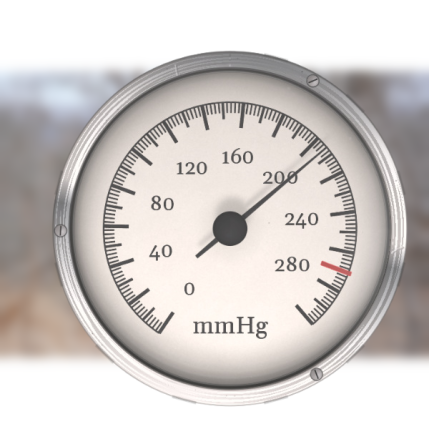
206 mmHg
